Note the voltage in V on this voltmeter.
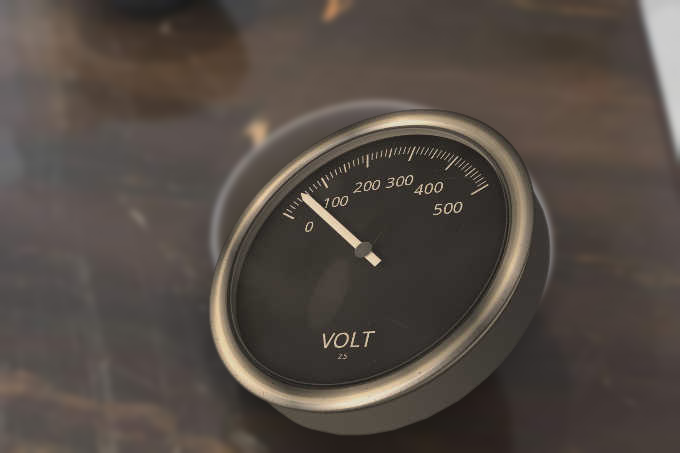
50 V
